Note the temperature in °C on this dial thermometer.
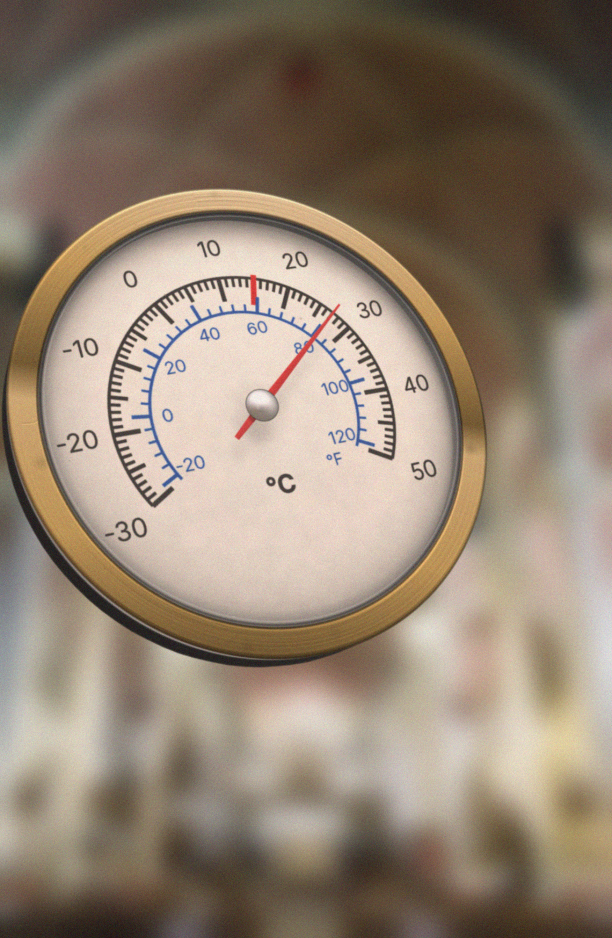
27 °C
